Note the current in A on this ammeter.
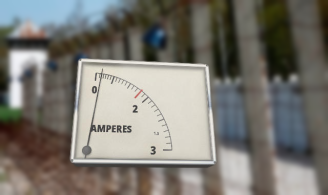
0.5 A
